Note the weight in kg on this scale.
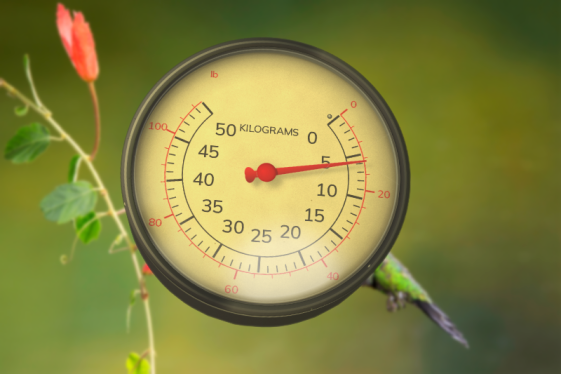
6 kg
